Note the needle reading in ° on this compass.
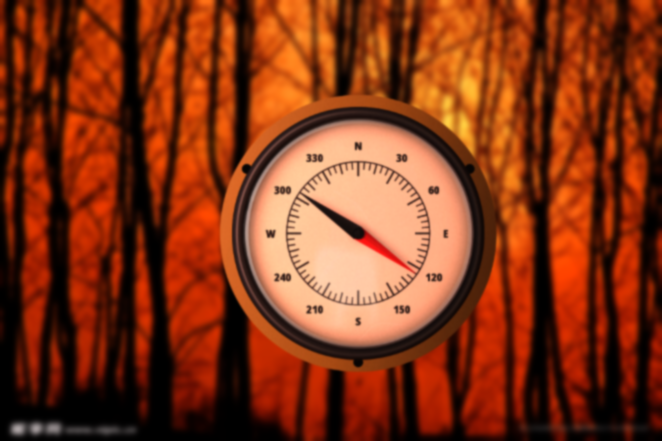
125 °
